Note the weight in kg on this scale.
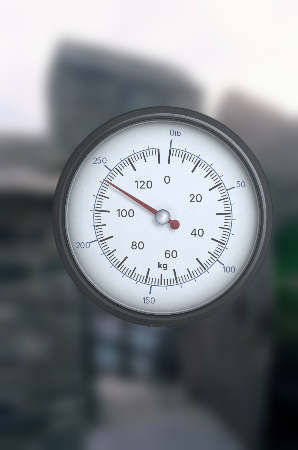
110 kg
